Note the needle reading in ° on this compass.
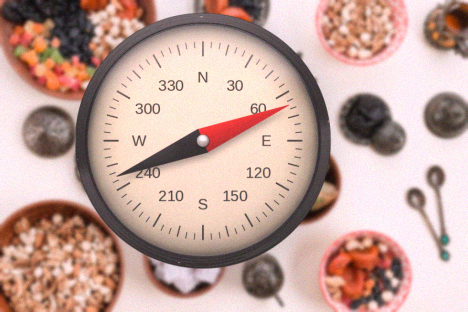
67.5 °
